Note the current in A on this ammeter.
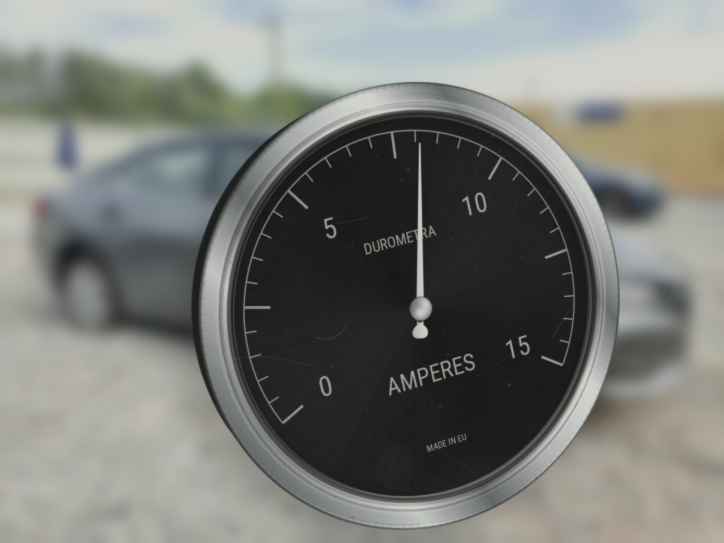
8 A
